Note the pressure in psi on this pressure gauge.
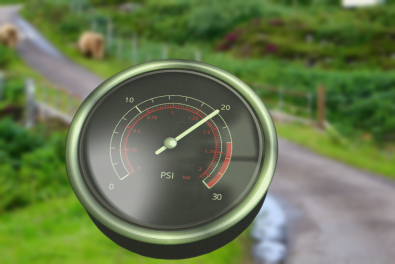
20 psi
